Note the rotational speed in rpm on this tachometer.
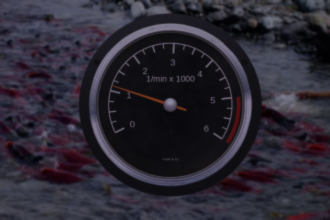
1125 rpm
